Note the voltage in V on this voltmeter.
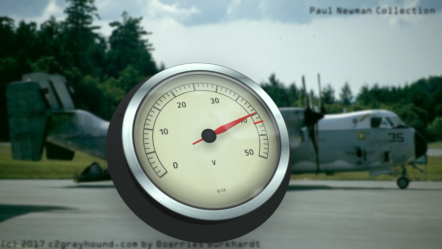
40 V
